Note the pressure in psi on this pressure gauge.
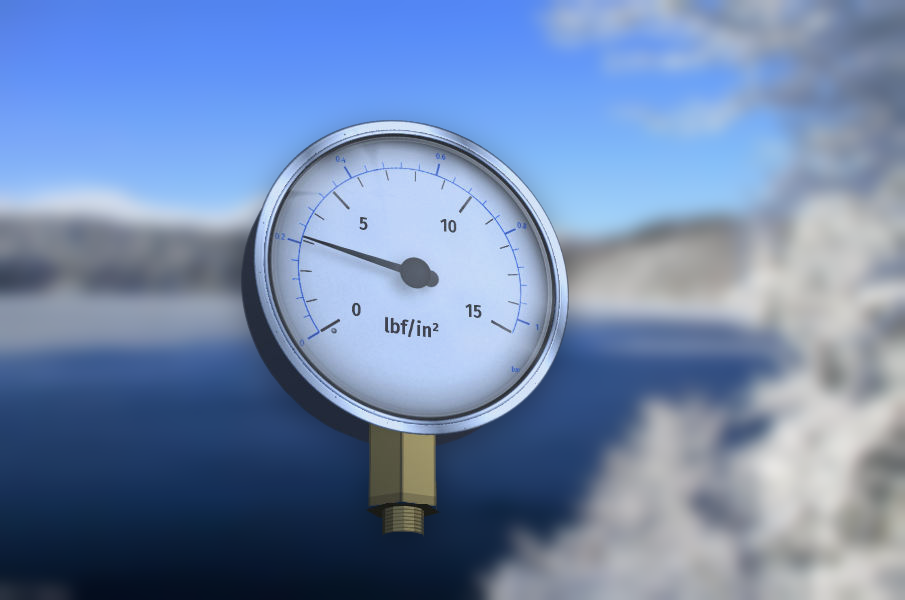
3 psi
